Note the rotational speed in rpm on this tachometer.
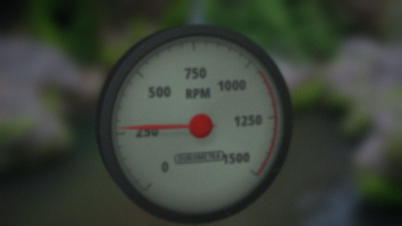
275 rpm
